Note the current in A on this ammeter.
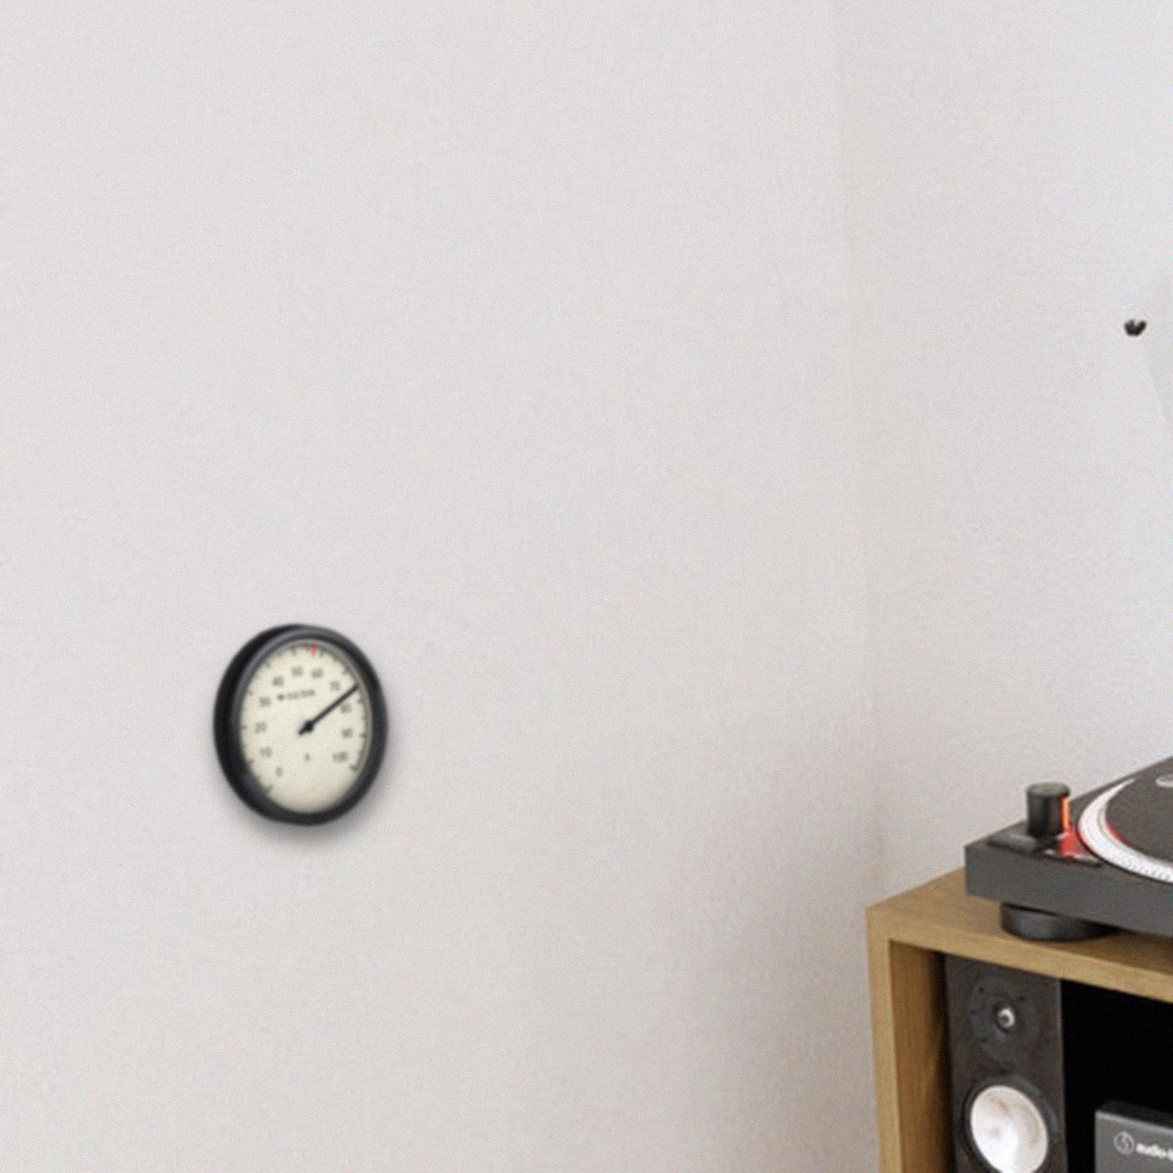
75 A
